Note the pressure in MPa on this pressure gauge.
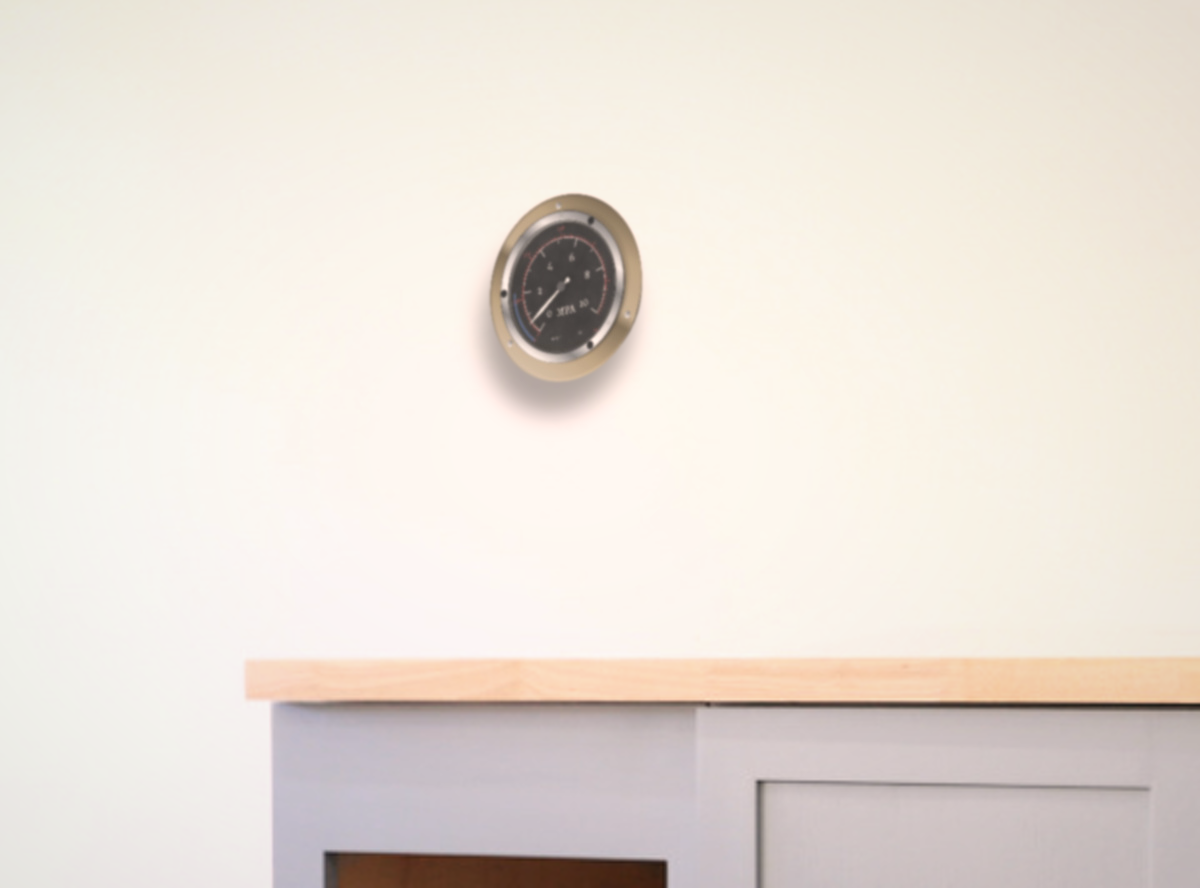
0.5 MPa
